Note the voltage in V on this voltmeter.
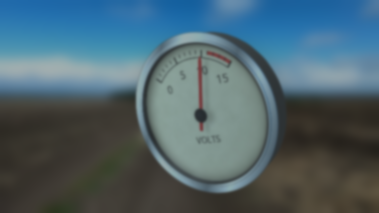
10 V
